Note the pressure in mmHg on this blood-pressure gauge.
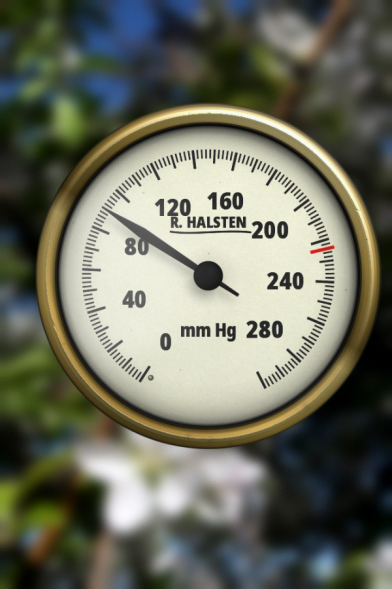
90 mmHg
